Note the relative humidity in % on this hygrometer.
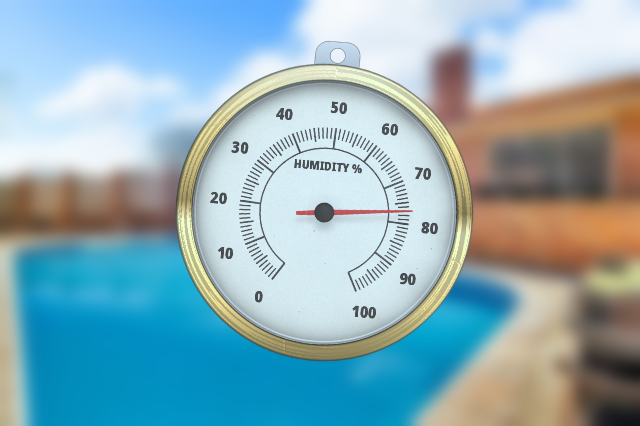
77 %
